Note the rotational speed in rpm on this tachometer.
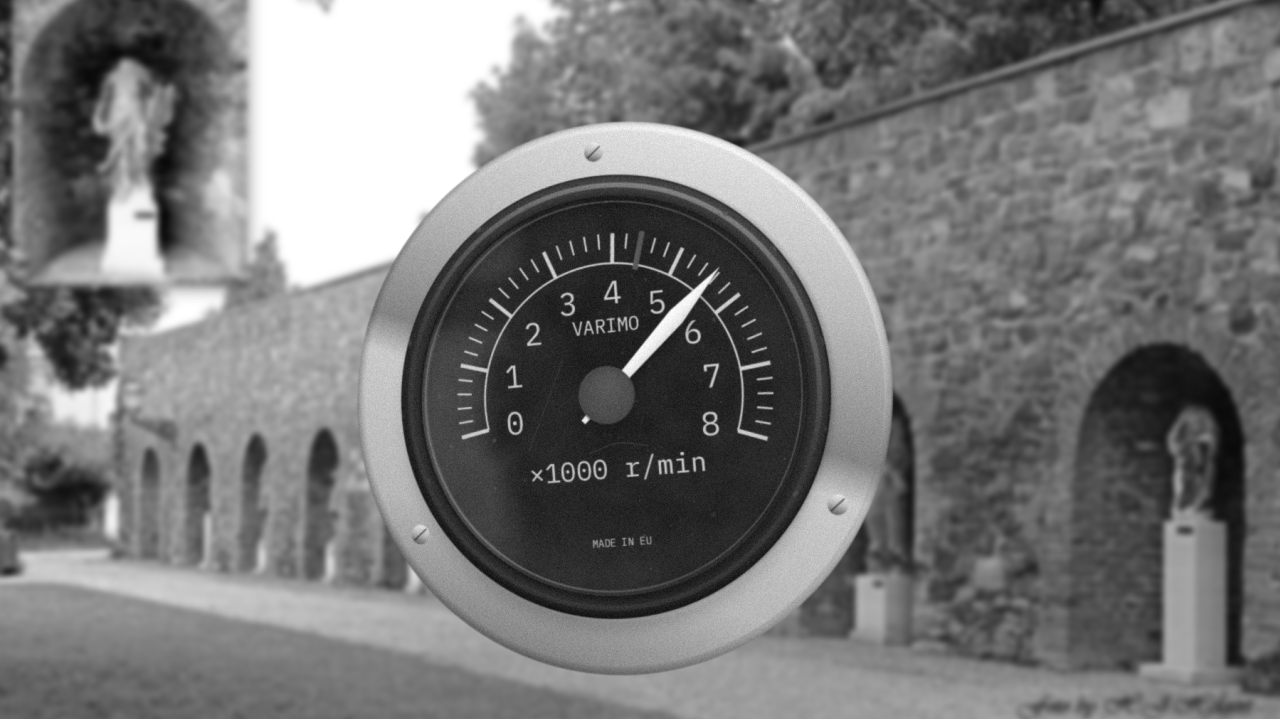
5600 rpm
